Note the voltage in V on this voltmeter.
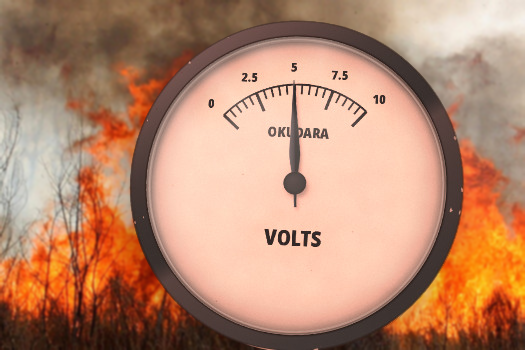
5 V
